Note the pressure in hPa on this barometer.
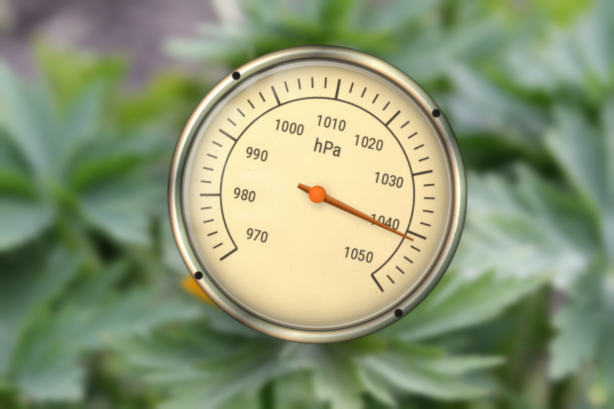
1041 hPa
